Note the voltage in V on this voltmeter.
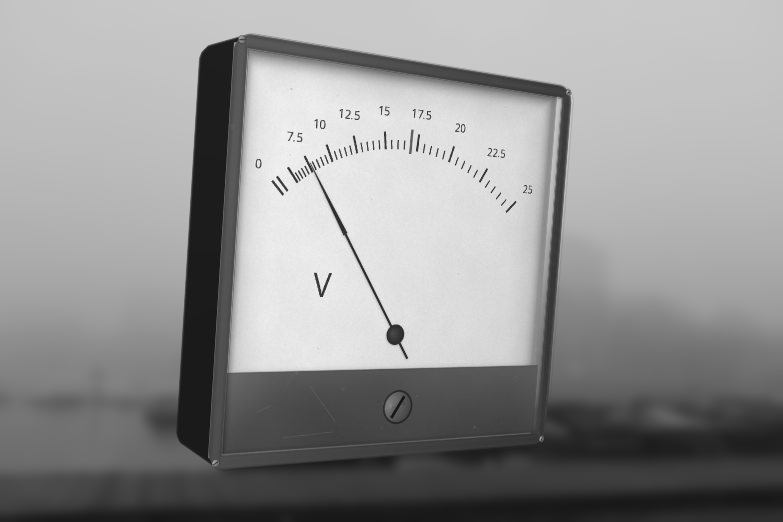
7.5 V
